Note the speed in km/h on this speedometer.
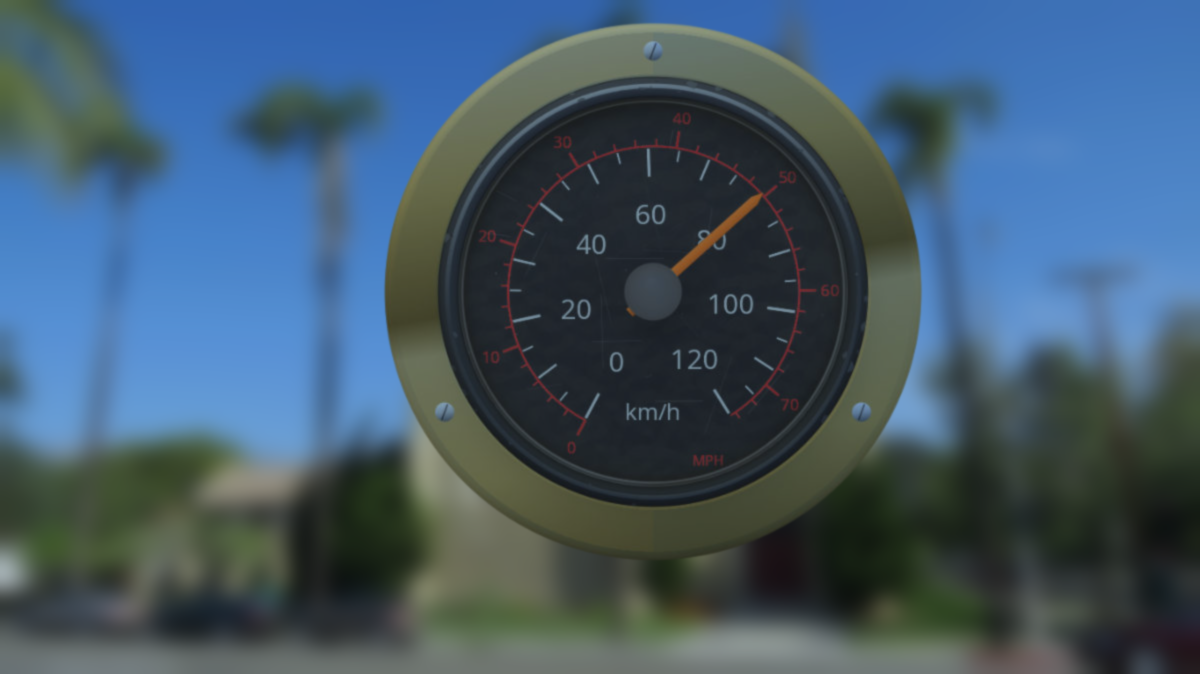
80 km/h
